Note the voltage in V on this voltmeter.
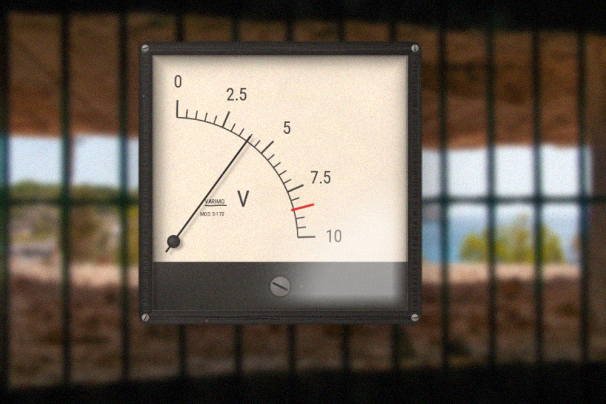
4 V
